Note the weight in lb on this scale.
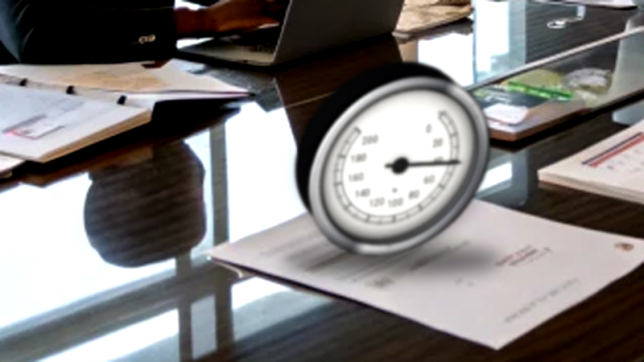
40 lb
